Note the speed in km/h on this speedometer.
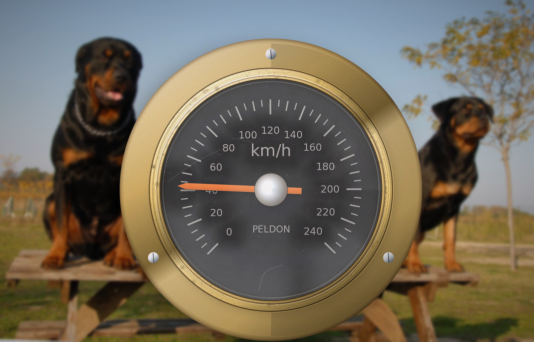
42.5 km/h
